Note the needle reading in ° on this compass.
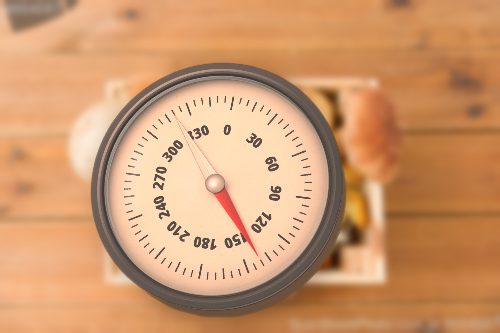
140 °
